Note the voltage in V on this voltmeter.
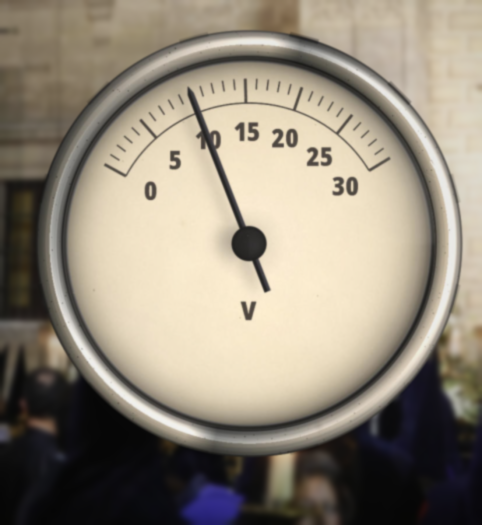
10 V
